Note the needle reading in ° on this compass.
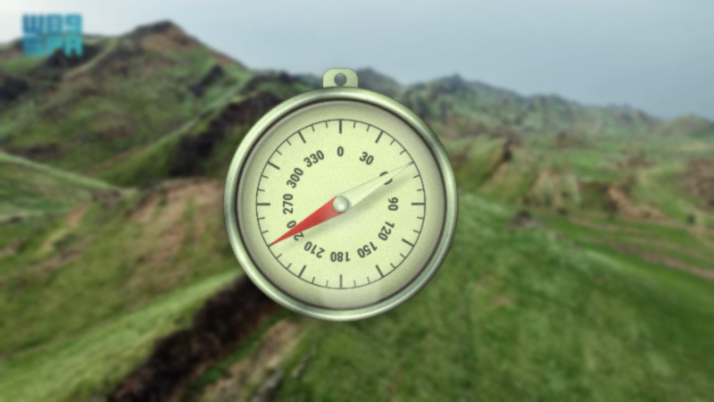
240 °
